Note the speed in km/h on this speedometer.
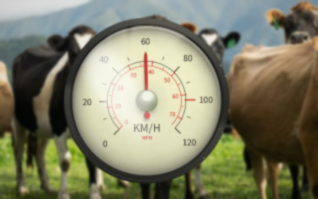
60 km/h
